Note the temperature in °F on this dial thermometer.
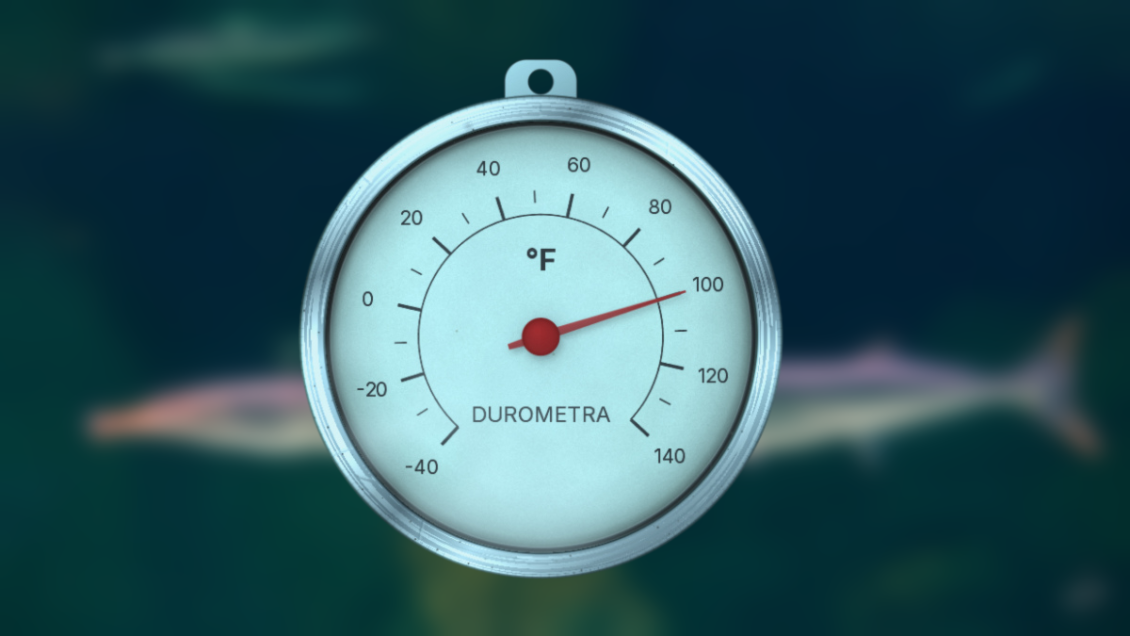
100 °F
